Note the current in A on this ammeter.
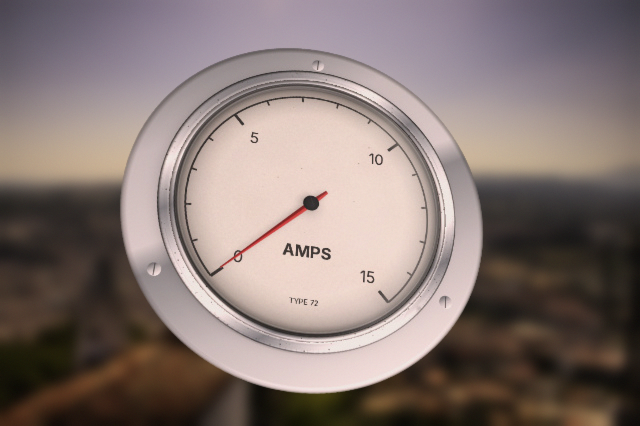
0 A
